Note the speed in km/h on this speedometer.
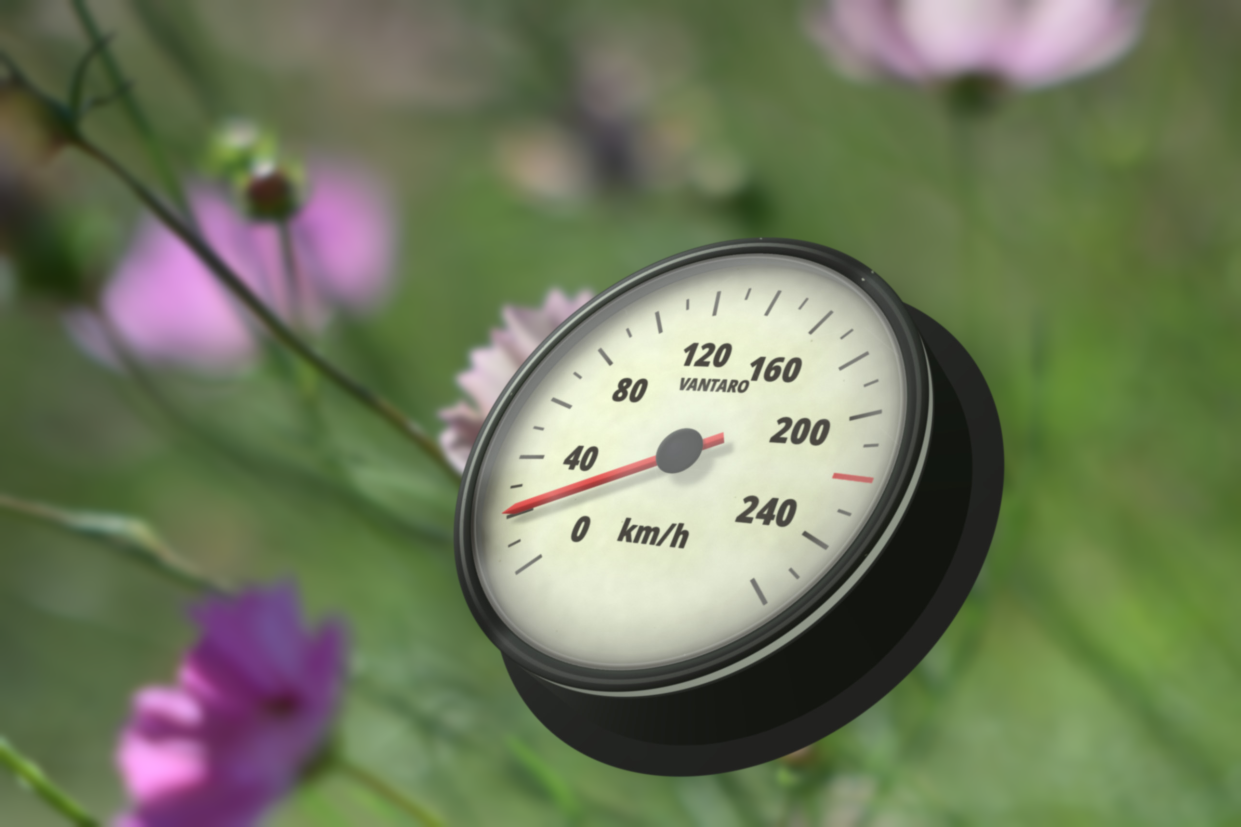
20 km/h
